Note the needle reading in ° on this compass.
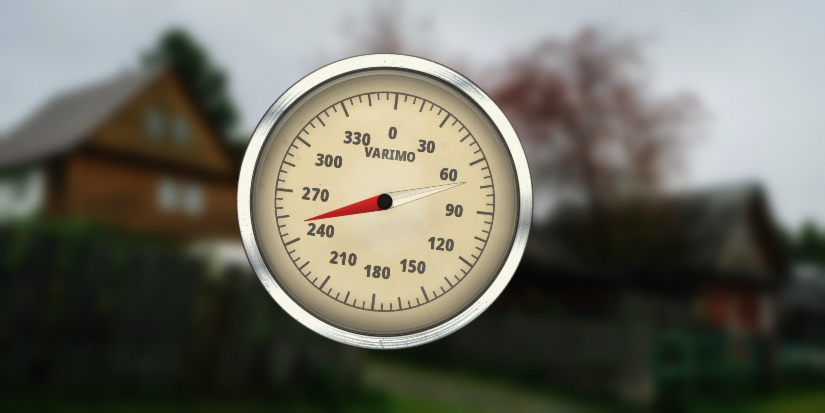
250 °
